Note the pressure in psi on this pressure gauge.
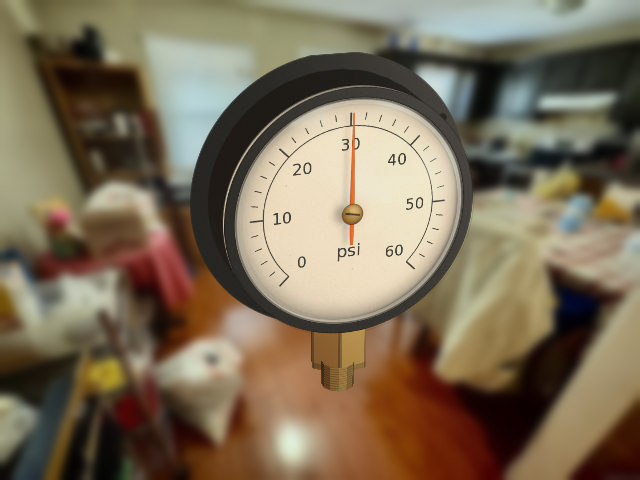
30 psi
